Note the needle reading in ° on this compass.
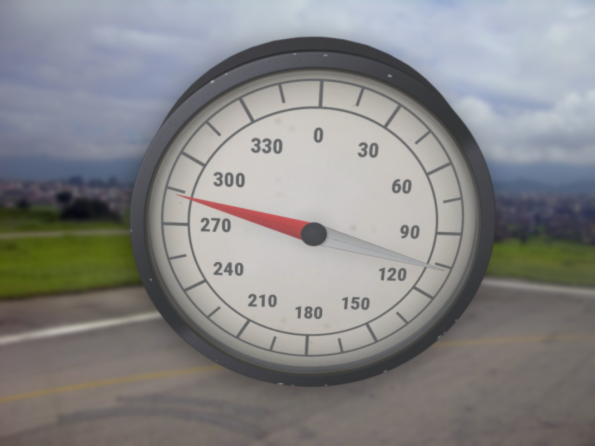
285 °
